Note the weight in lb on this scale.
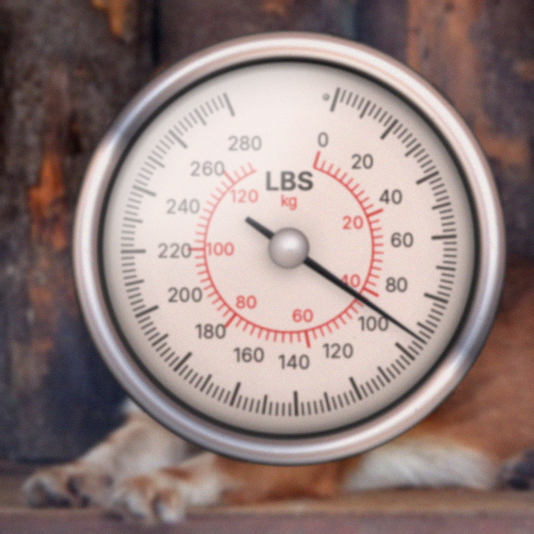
94 lb
